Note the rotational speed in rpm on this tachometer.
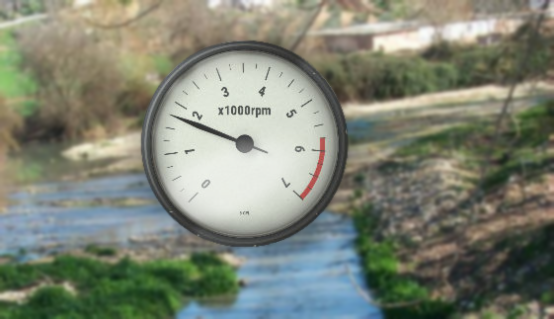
1750 rpm
